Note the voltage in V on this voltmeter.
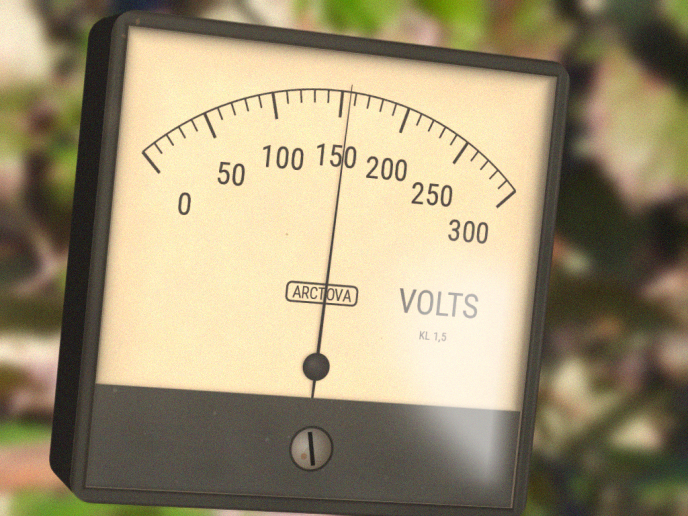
155 V
